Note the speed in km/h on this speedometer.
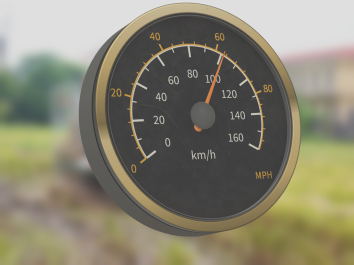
100 km/h
